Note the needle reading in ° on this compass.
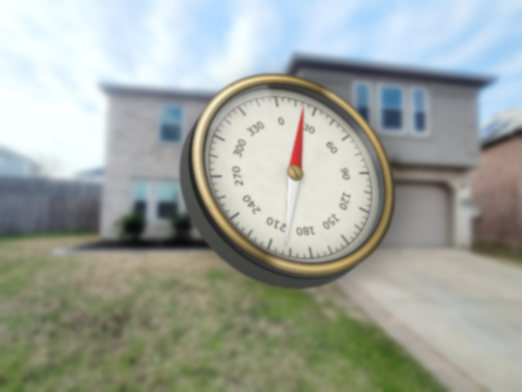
20 °
